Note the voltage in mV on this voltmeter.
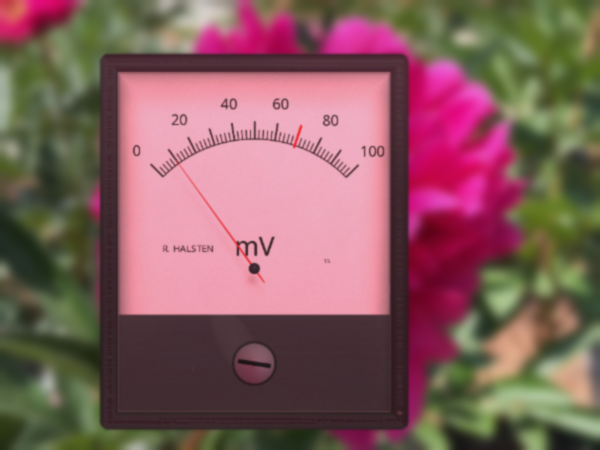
10 mV
